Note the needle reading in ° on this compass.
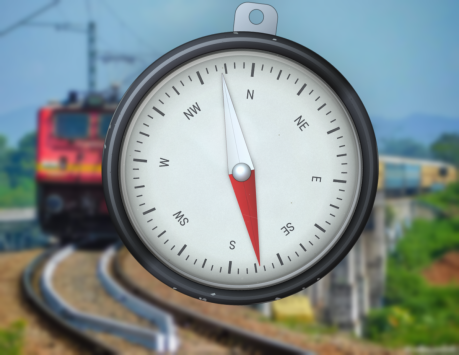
162.5 °
